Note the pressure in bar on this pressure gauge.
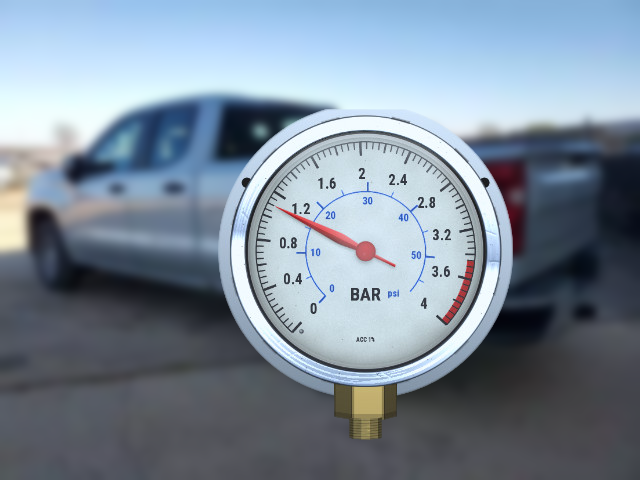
1.1 bar
